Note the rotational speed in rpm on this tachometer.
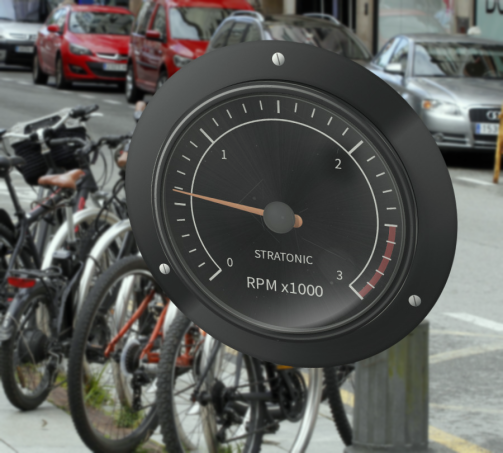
600 rpm
